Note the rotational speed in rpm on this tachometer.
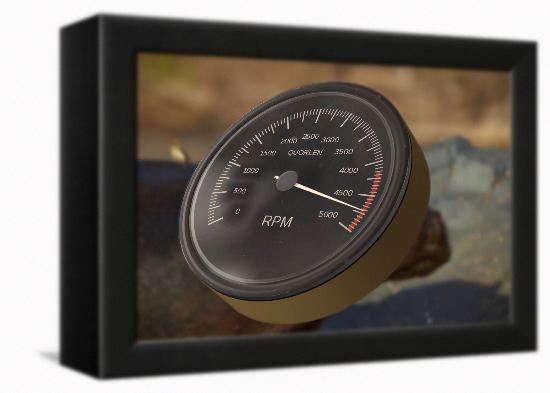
4750 rpm
